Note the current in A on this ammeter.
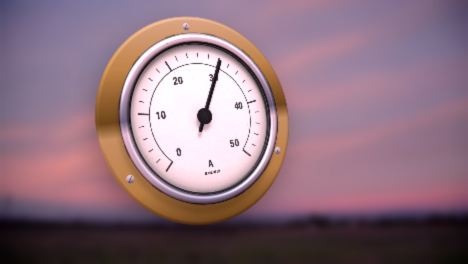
30 A
